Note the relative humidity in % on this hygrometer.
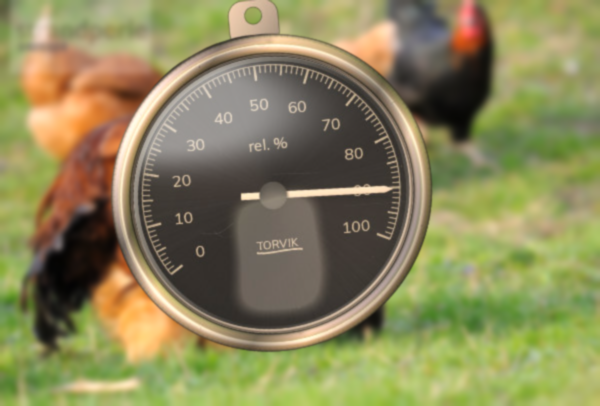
90 %
